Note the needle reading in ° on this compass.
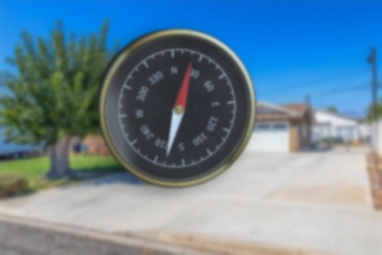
20 °
